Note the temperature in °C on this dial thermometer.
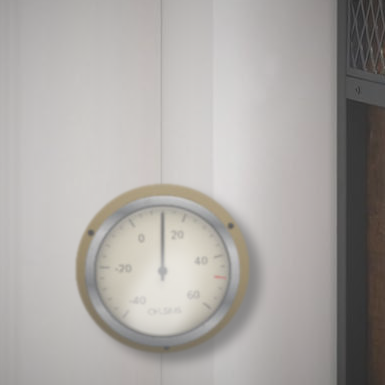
12 °C
